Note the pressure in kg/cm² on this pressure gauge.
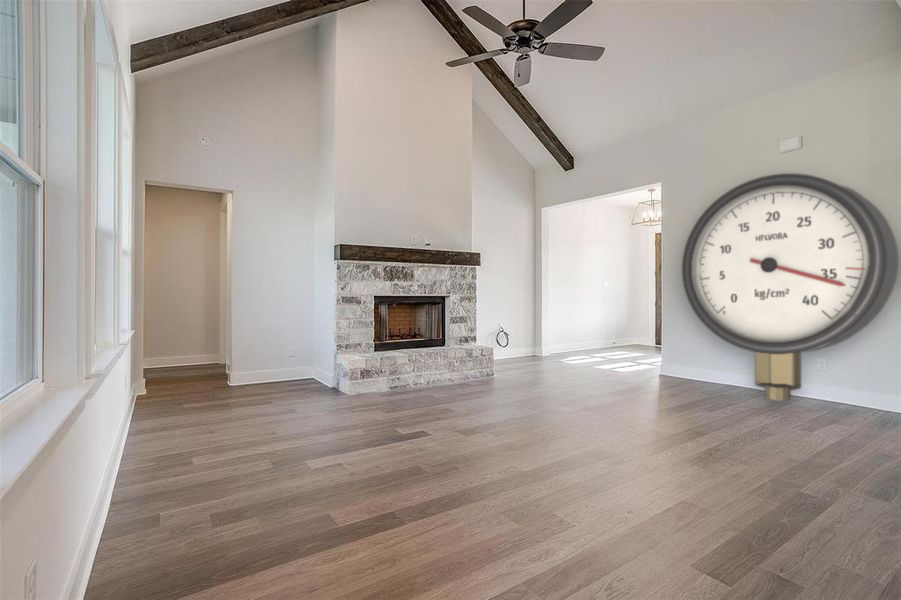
36 kg/cm²
